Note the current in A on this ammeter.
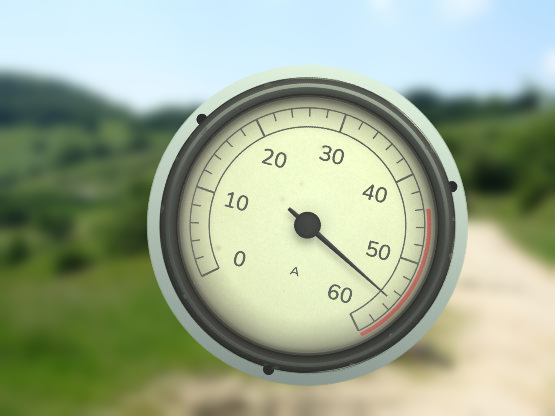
55 A
